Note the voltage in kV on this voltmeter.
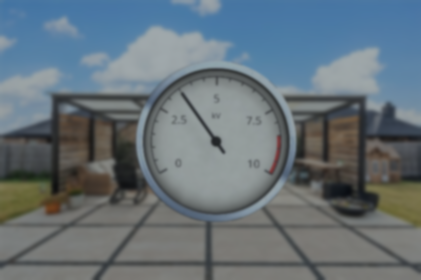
3.5 kV
